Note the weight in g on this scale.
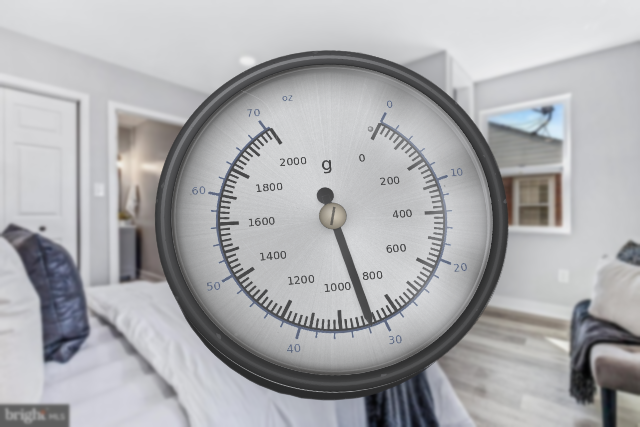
900 g
